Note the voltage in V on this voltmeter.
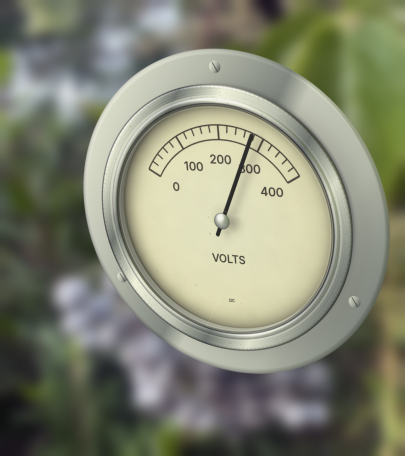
280 V
